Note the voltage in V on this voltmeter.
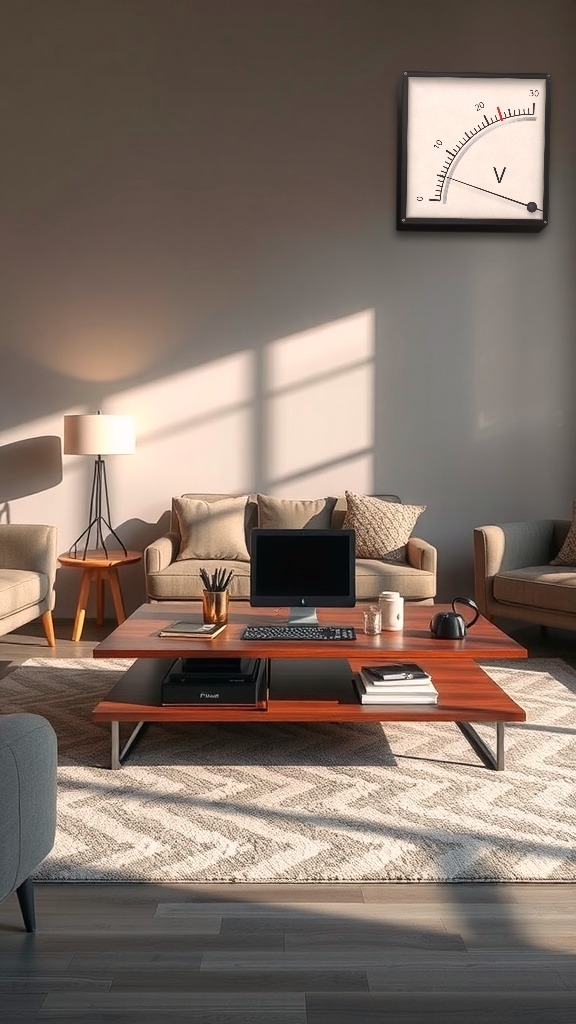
5 V
